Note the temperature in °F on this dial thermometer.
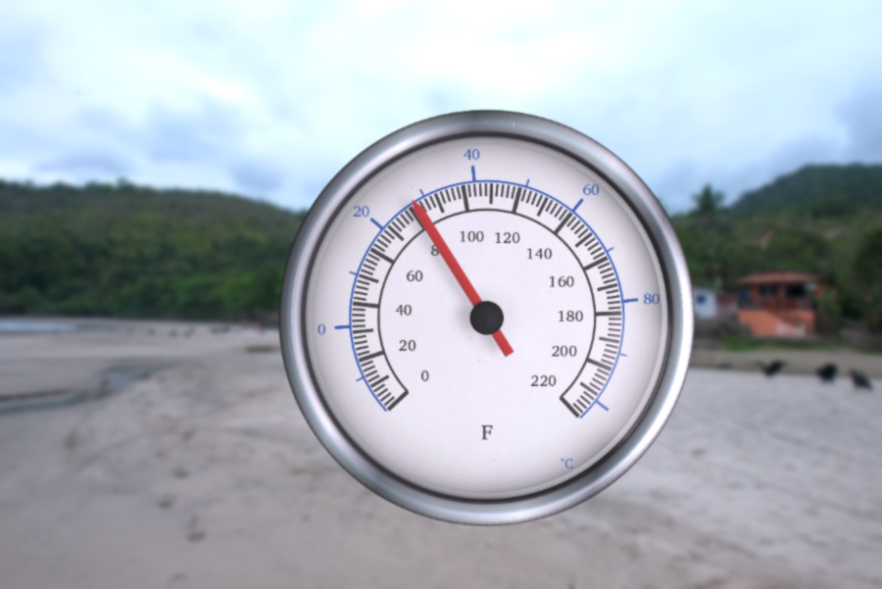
82 °F
